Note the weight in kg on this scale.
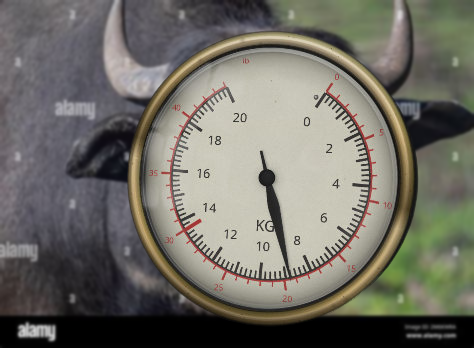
8.8 kg
